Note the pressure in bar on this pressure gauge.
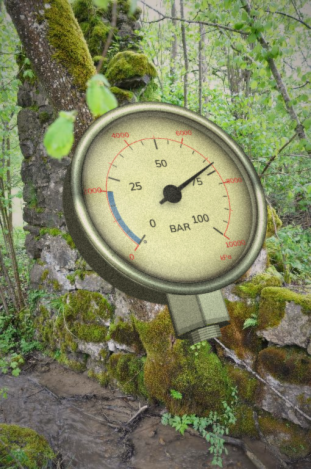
72.5 bar
